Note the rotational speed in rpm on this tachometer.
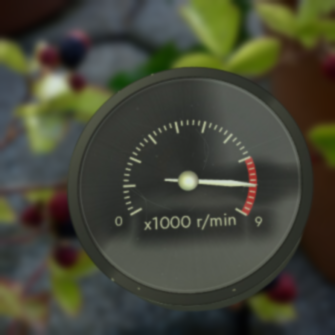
8000 rpm
